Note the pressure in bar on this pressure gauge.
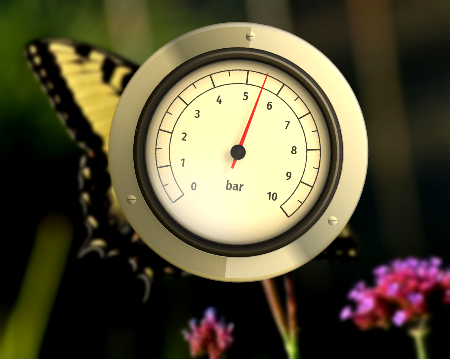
5.5 bar
